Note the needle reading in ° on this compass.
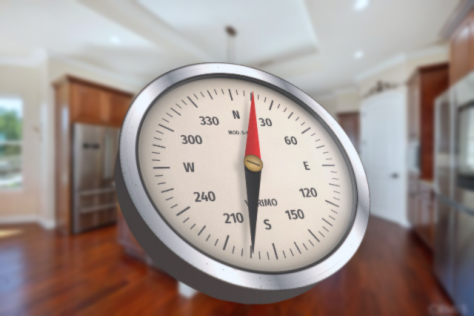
15 °
